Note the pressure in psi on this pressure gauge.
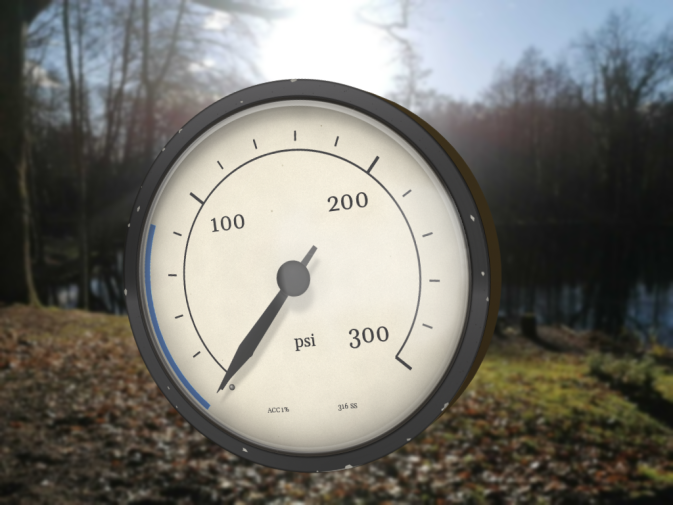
0 psi
